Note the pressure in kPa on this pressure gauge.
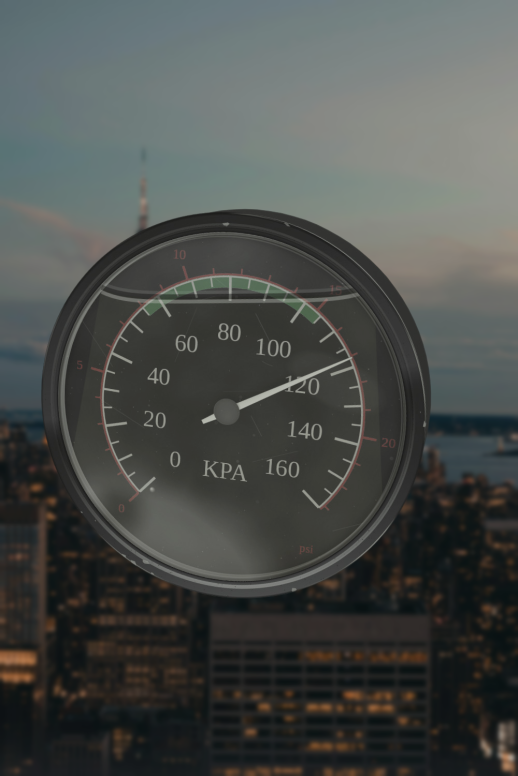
117.5 kPa
